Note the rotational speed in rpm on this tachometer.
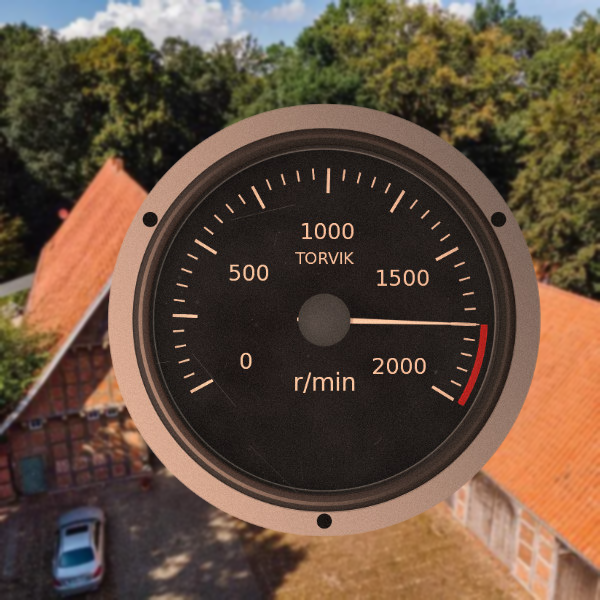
1750 rpm
